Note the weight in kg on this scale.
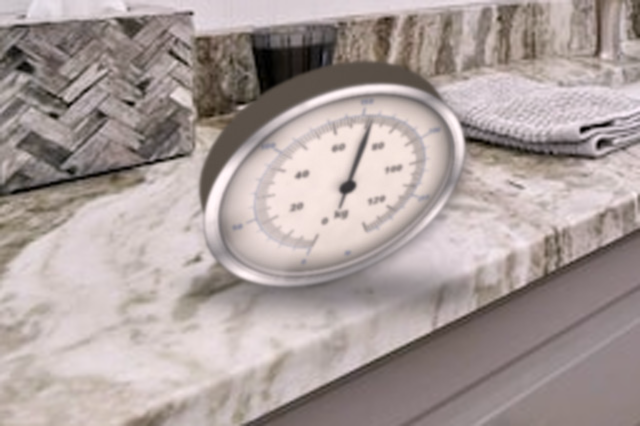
70 kg
